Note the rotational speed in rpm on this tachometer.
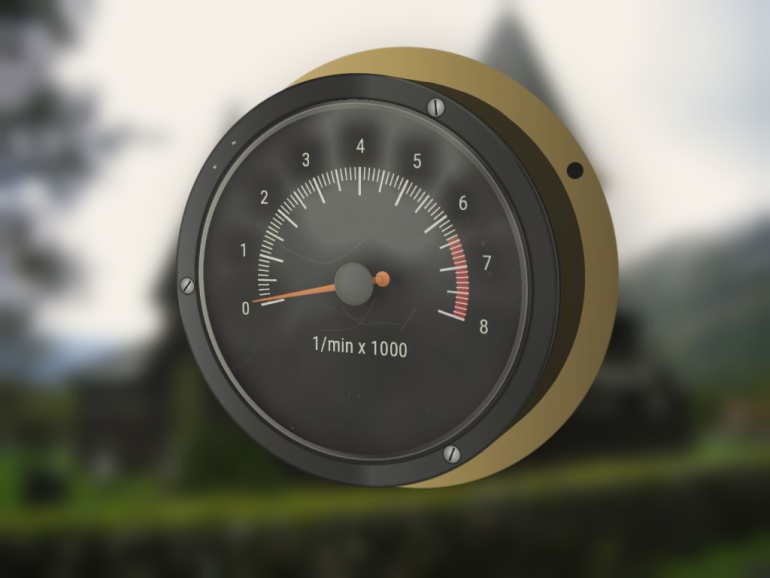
100 rpm
